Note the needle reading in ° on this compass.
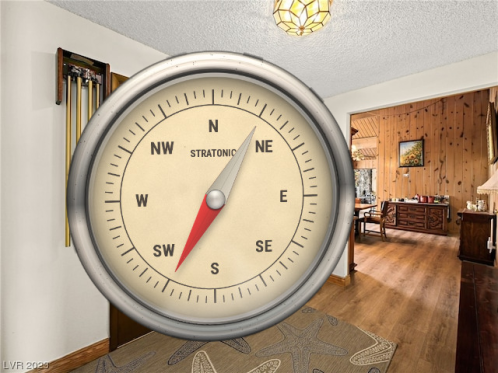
210 °
